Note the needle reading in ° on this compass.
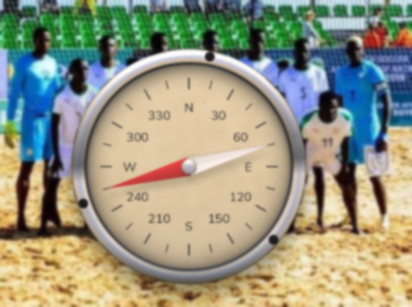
255 °
